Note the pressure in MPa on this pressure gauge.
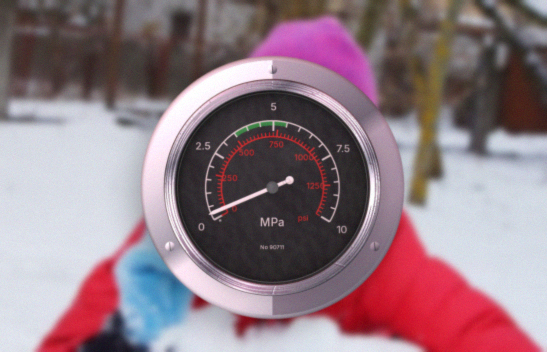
0.25 MPa
